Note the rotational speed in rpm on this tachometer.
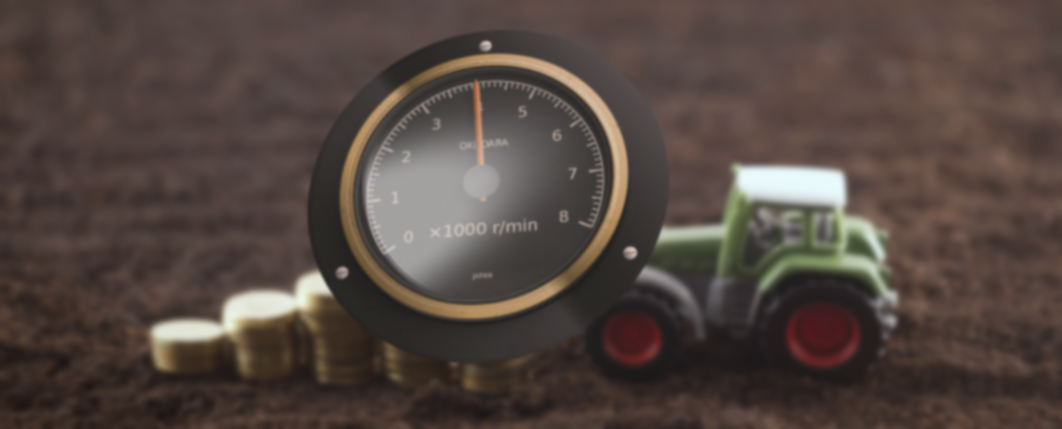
4000 rpm
